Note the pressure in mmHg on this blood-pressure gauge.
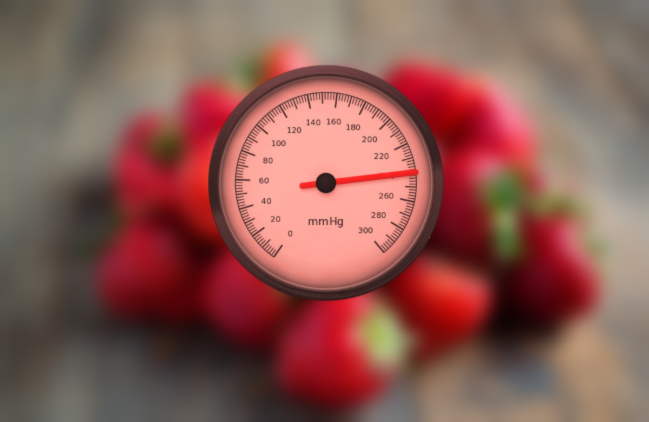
240 mmHg
